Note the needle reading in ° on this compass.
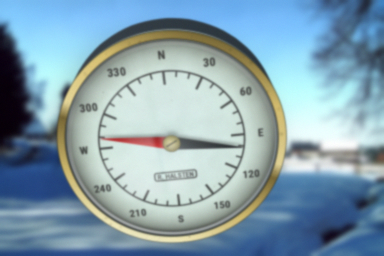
280 °
